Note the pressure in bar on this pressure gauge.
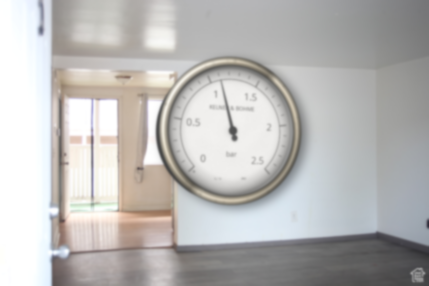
1.1 bar
